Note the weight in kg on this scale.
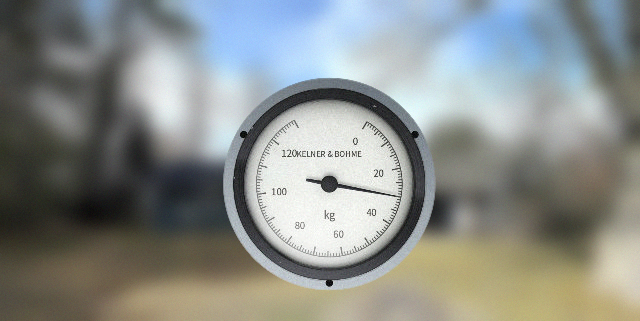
30 kg
